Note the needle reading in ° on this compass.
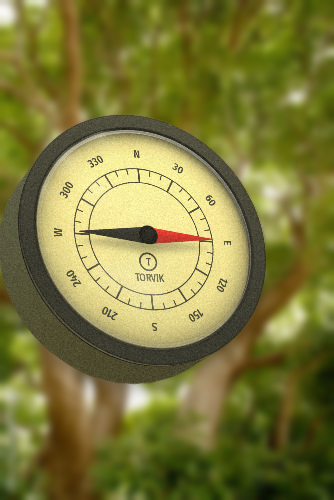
90 °
